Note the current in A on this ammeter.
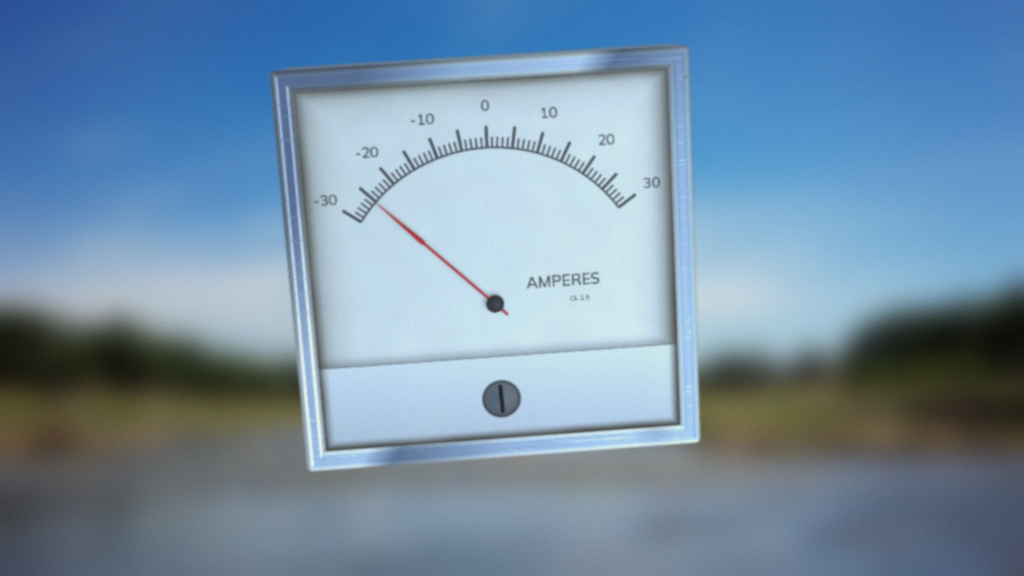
-25 A
